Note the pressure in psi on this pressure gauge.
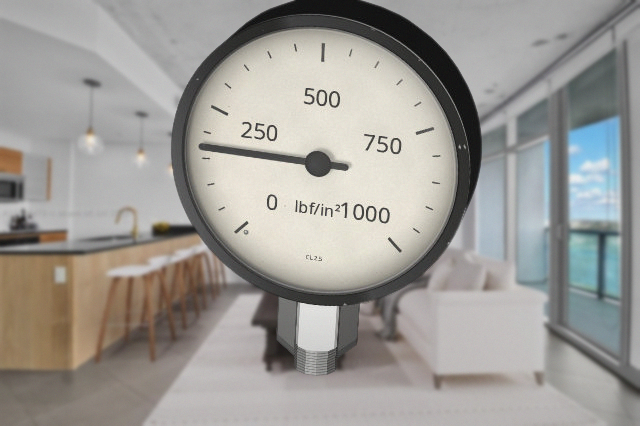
175 psi
